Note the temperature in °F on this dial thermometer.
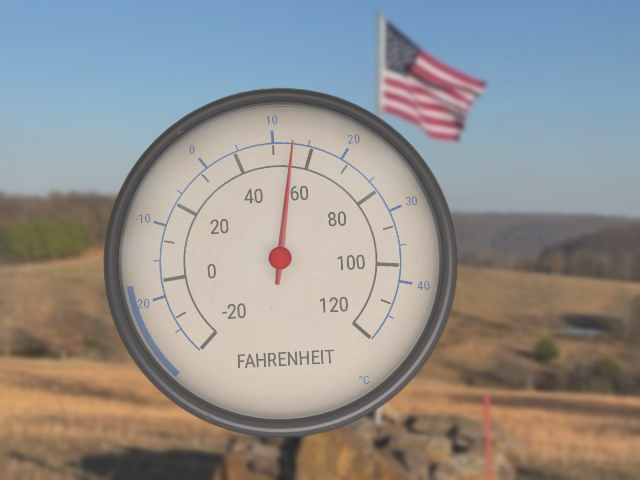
55 °F
